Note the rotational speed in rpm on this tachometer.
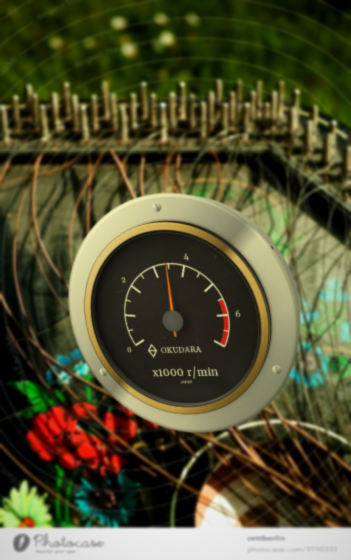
3500 rpm
